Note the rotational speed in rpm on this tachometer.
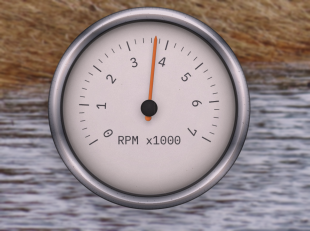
3700 rpm
